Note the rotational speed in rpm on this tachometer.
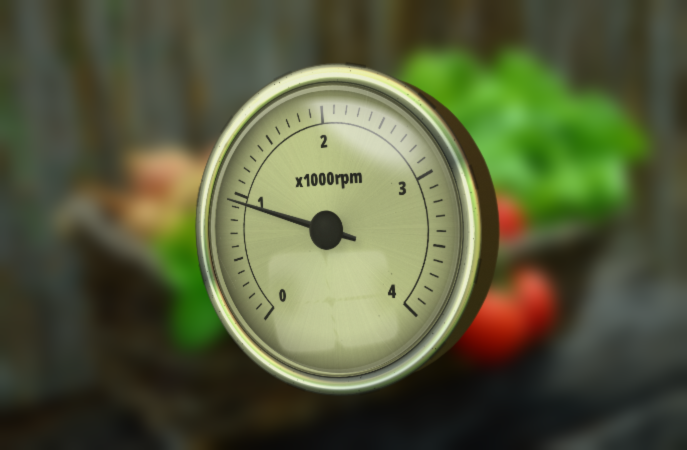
950 rpm
